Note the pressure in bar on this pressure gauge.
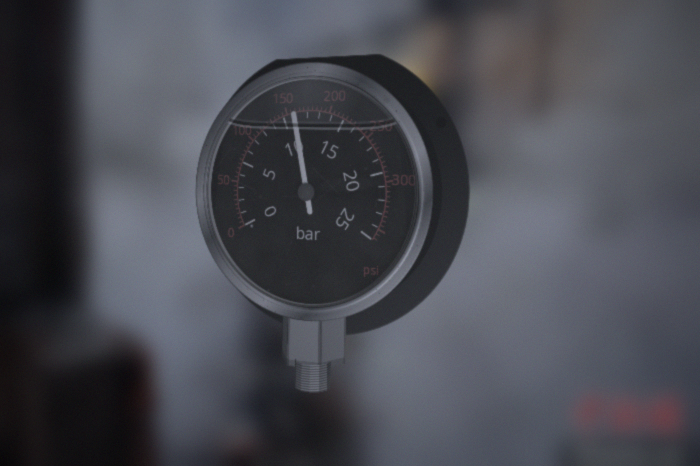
11 bar
